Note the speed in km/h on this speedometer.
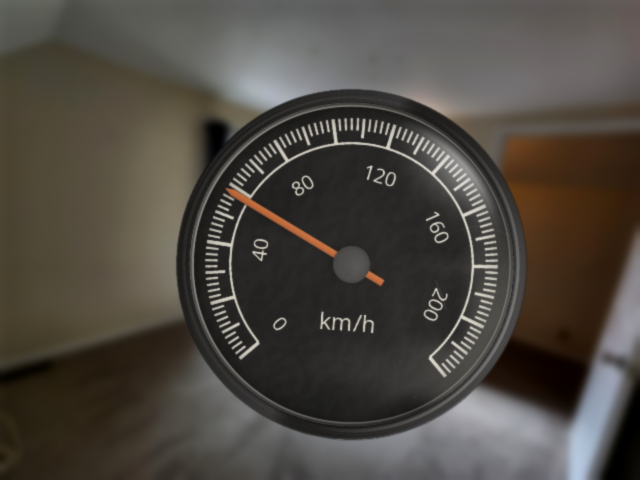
58 km/h
